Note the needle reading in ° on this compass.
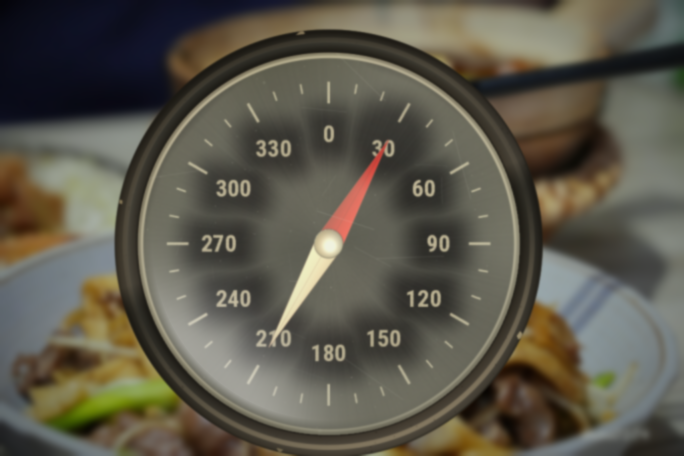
30 °
